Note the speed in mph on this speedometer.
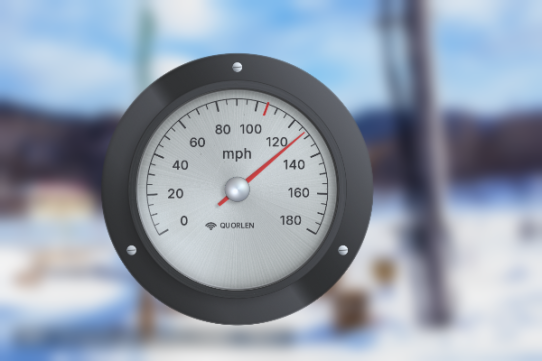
127.5 mph
